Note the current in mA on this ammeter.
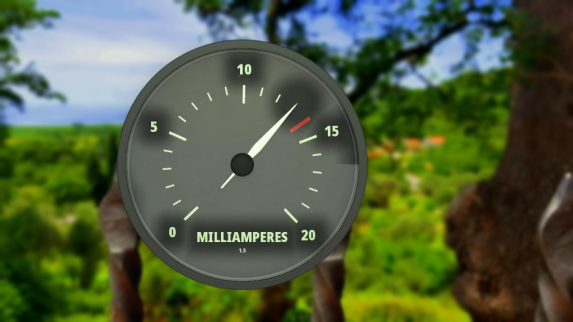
13 mA
